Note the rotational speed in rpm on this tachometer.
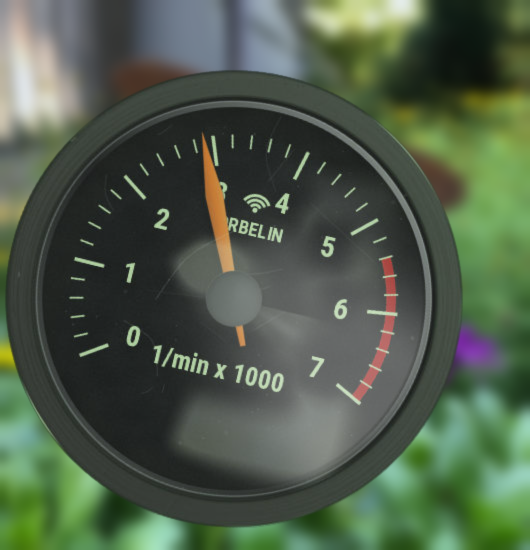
2900 rpm
